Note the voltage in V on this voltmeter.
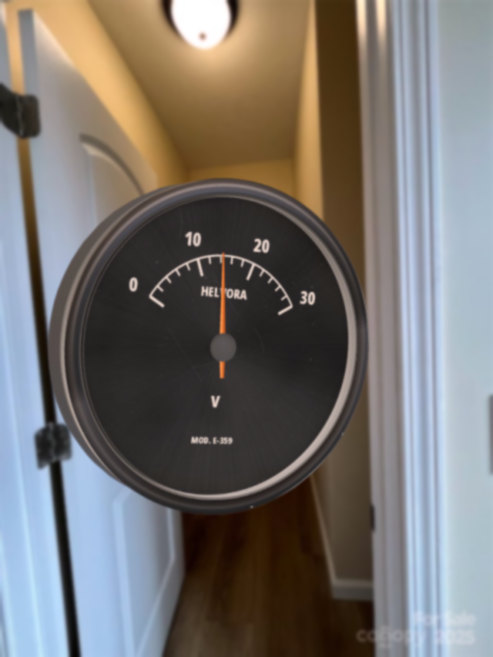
14 V
